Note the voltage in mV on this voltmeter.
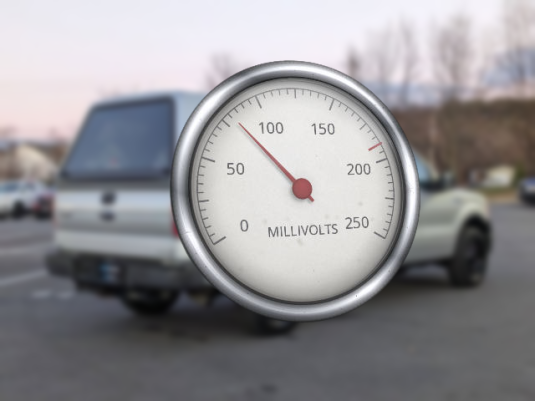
80 mV
